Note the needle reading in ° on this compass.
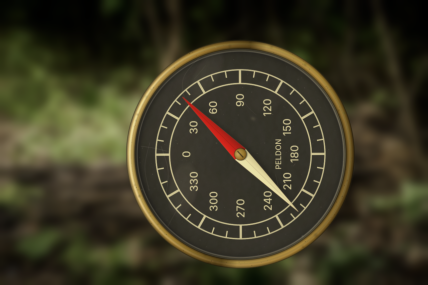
45 °
